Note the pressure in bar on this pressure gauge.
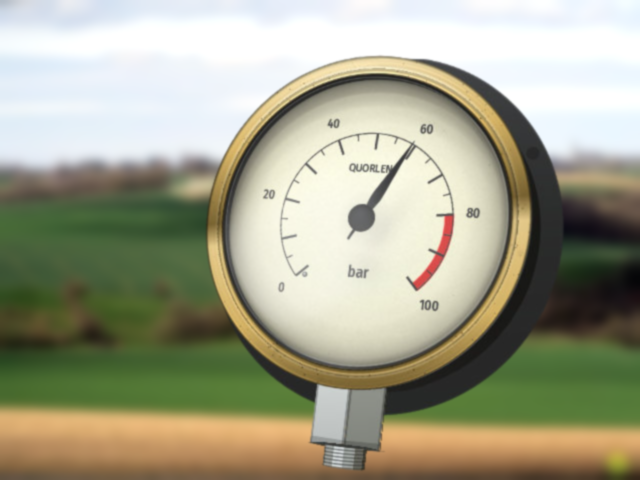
60 bar
